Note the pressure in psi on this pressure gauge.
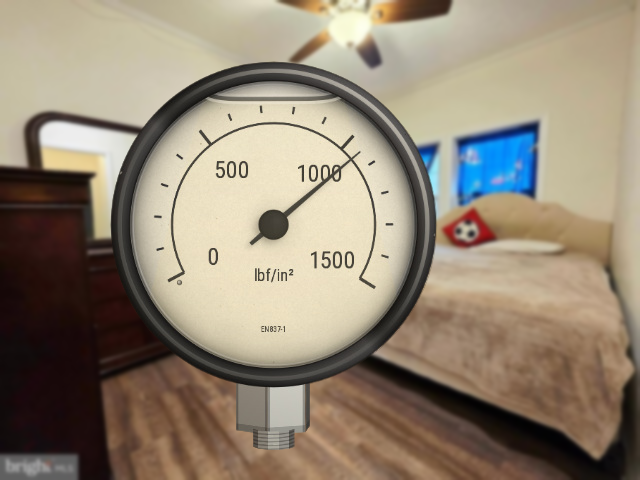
1050 psi
